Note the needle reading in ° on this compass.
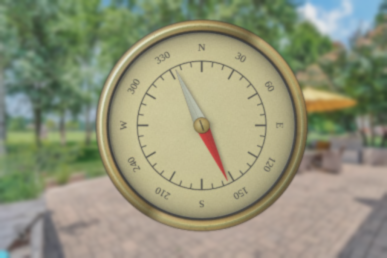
155 °
